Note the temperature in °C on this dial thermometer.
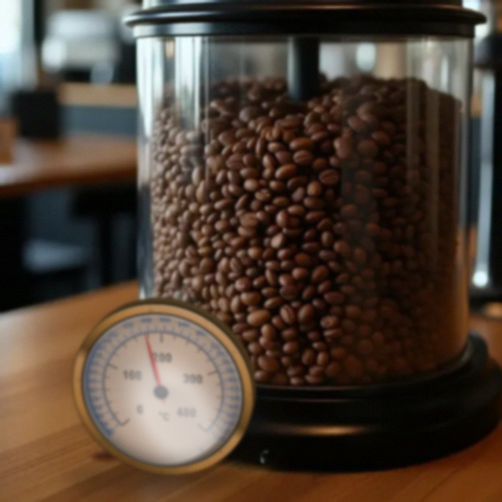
180 °C
